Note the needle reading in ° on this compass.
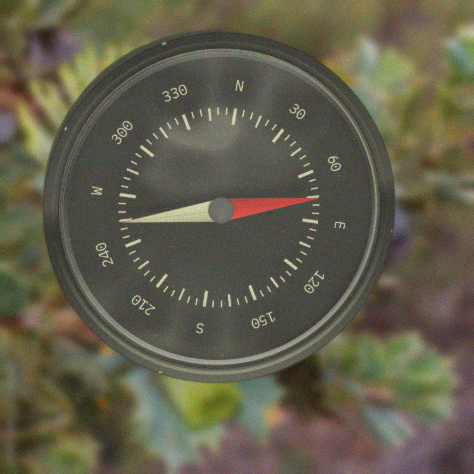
75 °
